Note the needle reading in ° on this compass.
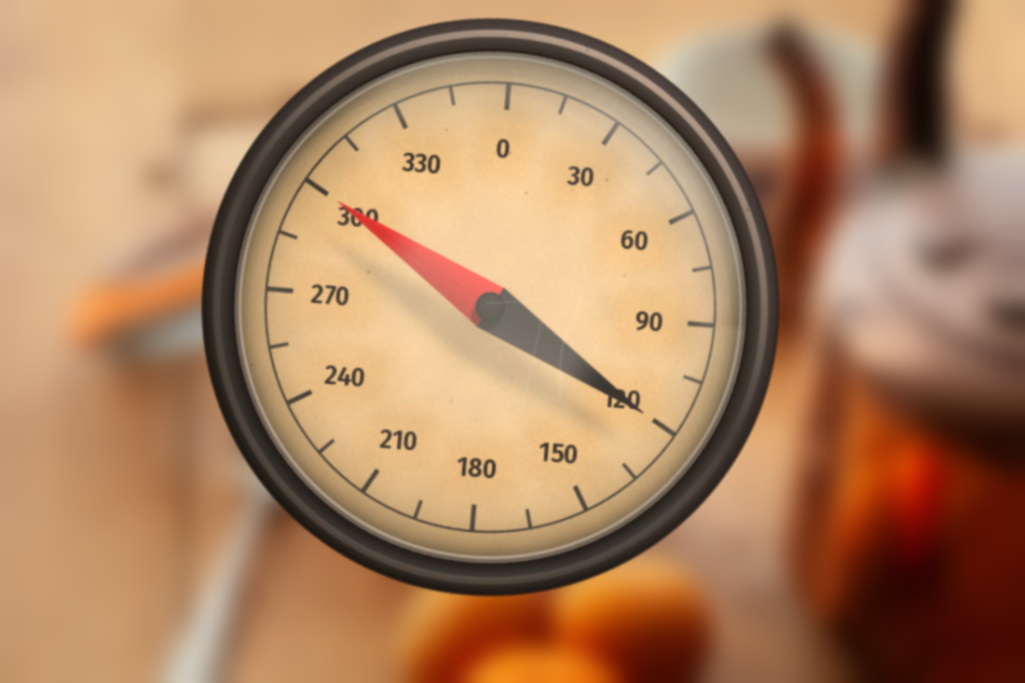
300 °
